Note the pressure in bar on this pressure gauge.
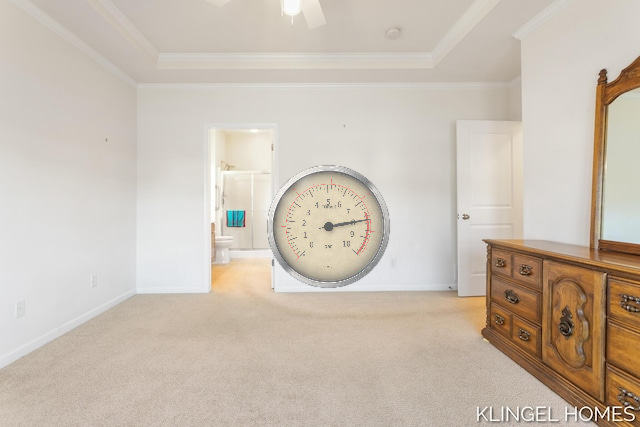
8 bar
